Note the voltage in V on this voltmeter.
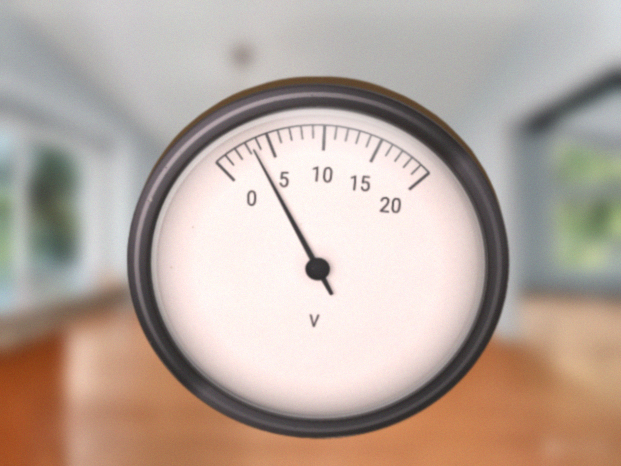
3.5 V
